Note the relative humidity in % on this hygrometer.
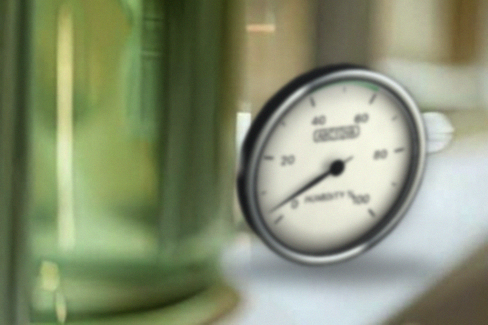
5 %
